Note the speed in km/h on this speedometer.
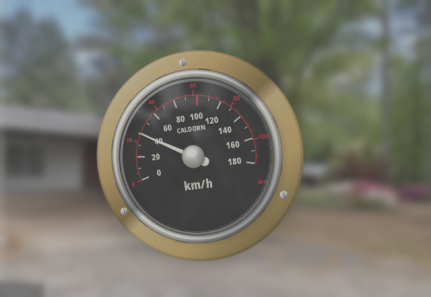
40 km/h
